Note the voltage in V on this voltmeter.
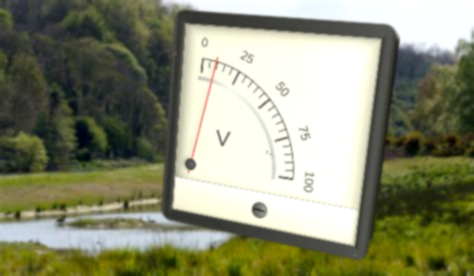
10 V
